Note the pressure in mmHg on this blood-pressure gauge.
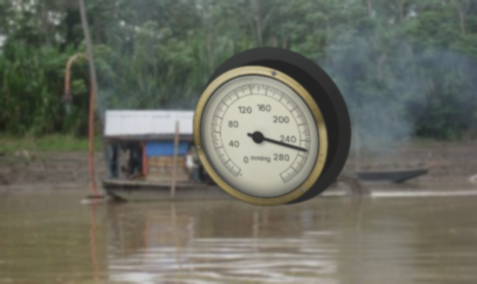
250 mmHg
